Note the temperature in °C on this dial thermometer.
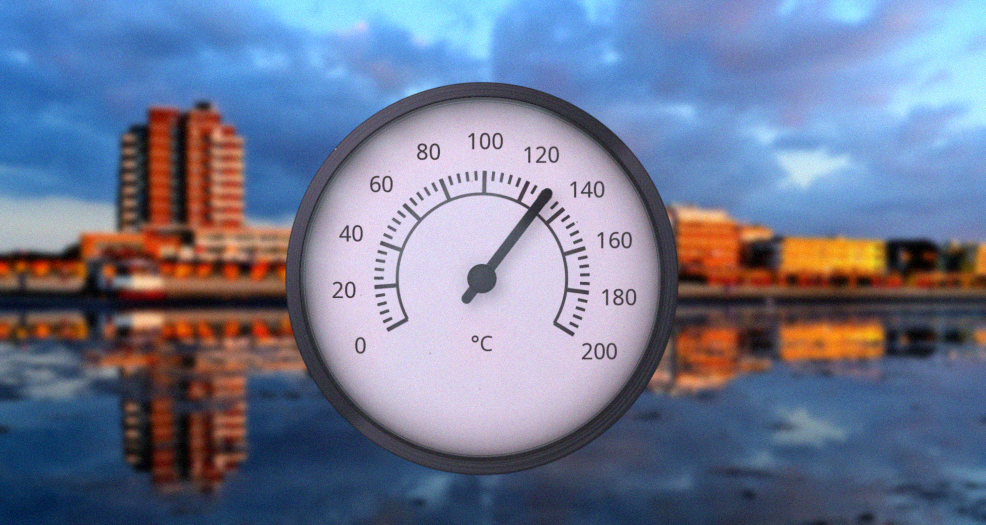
130 °C
